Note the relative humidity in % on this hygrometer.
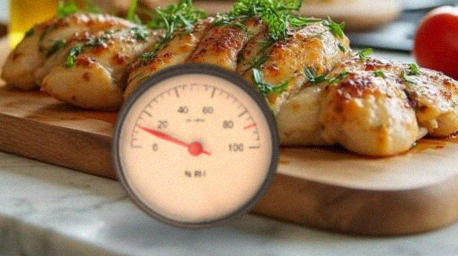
12 %
